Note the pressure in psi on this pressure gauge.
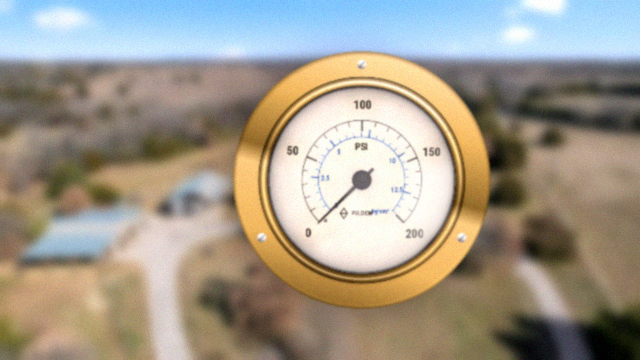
0 psi
